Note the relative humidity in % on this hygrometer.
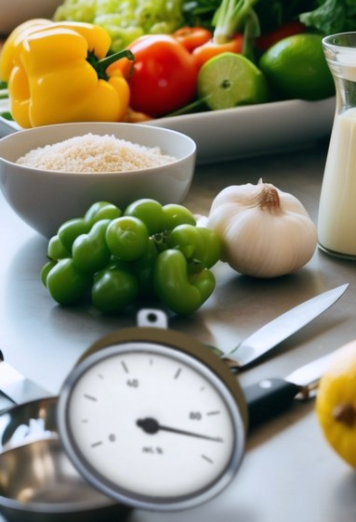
90 %
